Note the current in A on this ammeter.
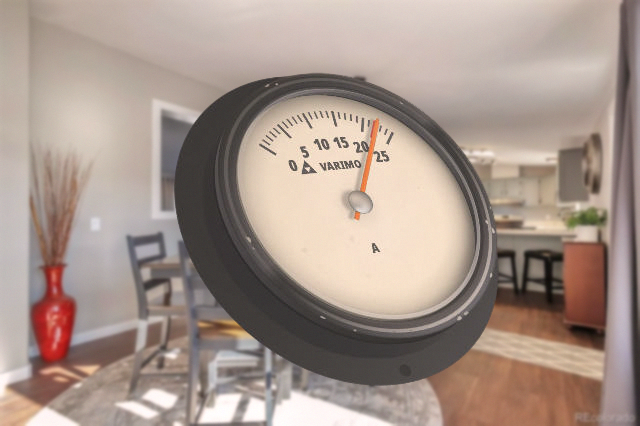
22 A
